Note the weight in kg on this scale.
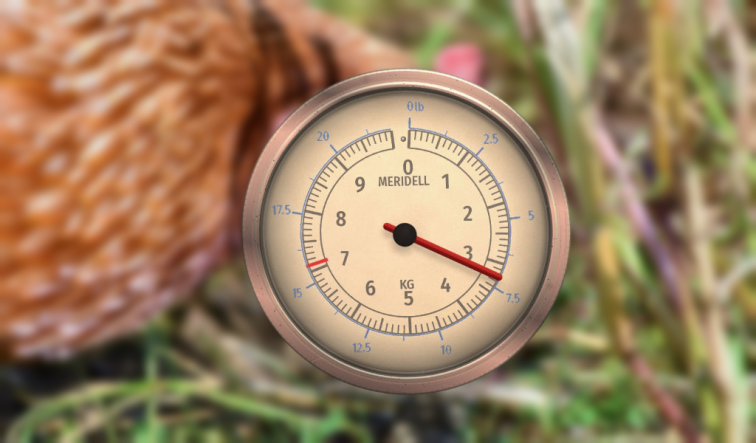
3.2 kg
